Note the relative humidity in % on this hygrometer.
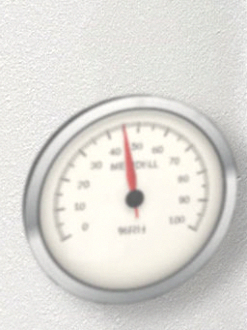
45 %
